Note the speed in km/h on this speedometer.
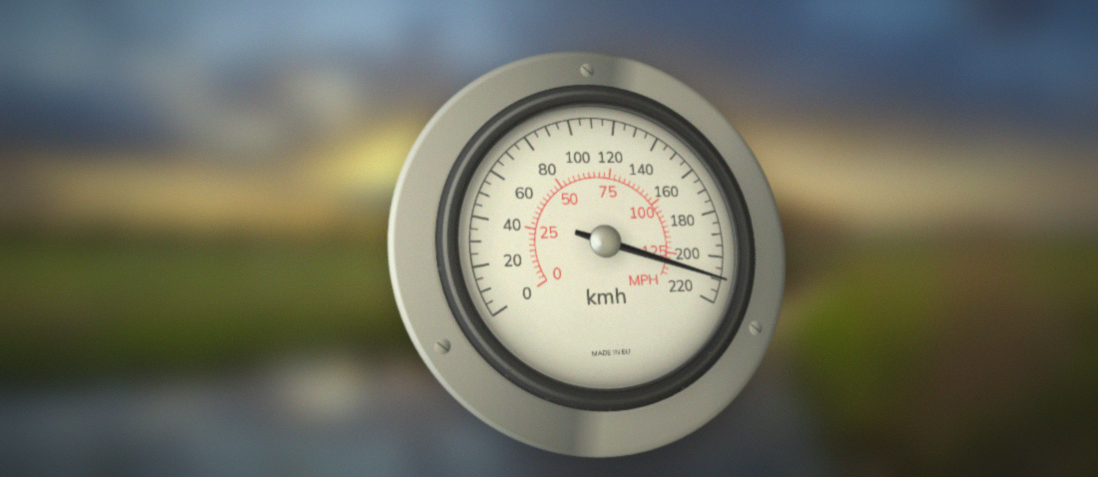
210 km/h
